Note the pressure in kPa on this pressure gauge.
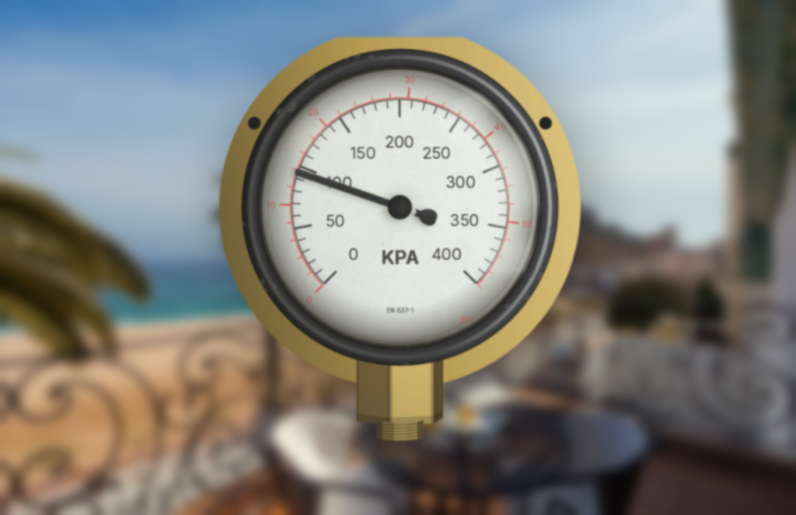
95 kPa
